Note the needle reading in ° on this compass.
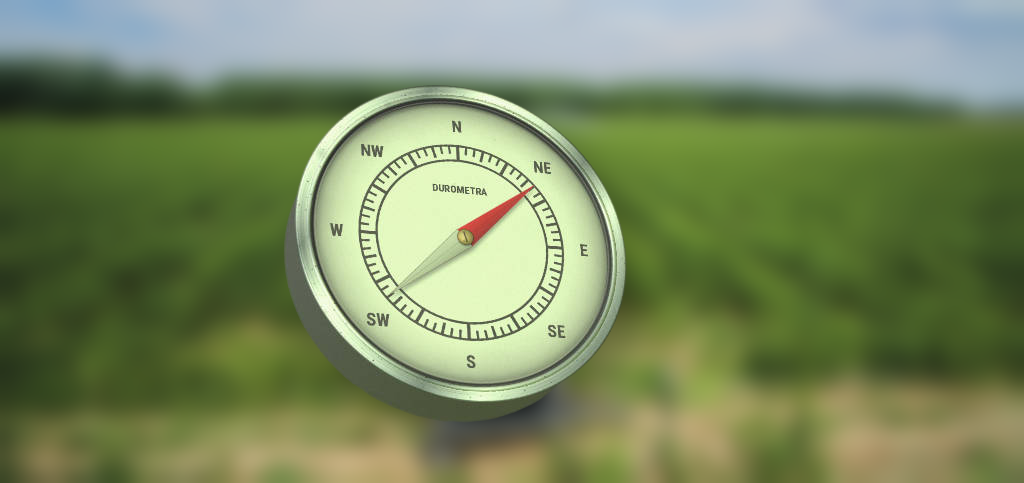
50 °
